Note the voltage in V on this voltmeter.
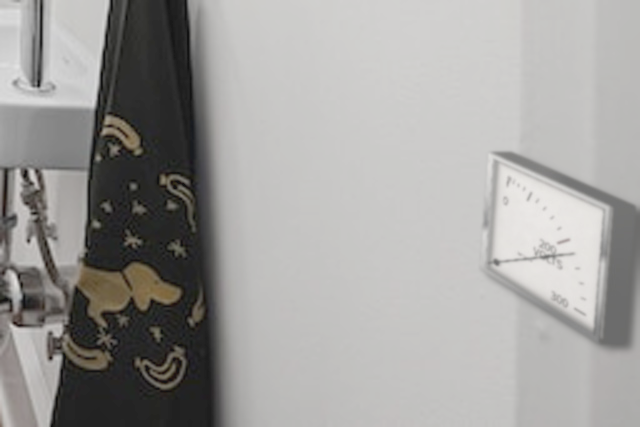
220 V
